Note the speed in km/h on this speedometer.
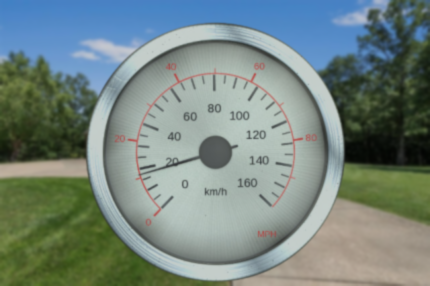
17.5 km/h
